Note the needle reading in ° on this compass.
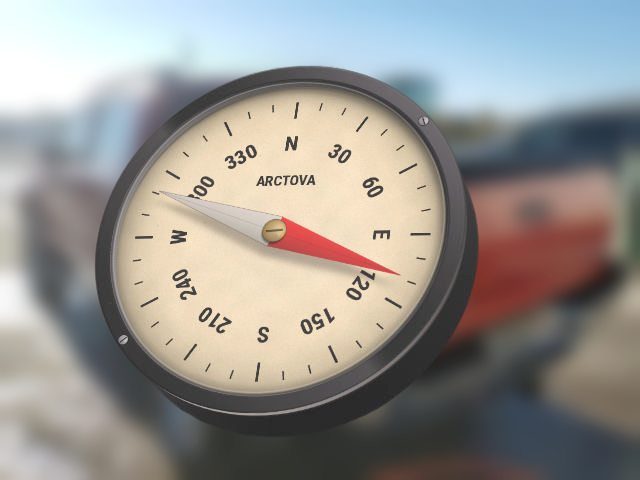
110 °
